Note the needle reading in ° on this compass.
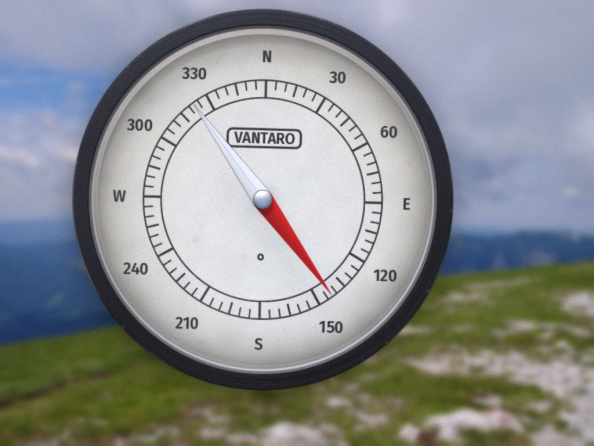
142.5 °
